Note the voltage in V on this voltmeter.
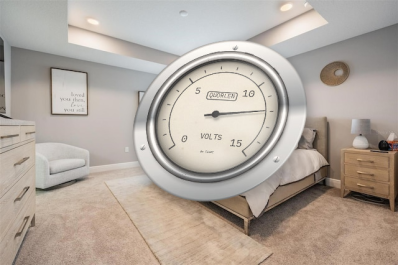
12 V
